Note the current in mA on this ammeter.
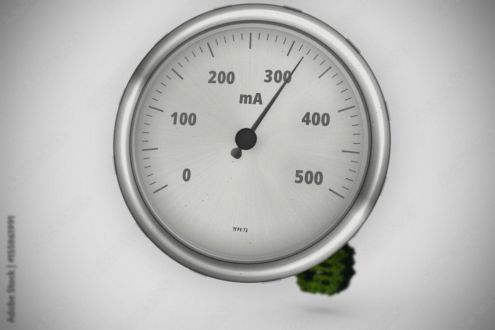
320 mA
